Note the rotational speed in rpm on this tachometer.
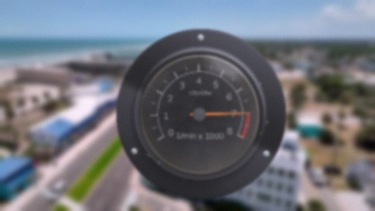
7000 rpm
